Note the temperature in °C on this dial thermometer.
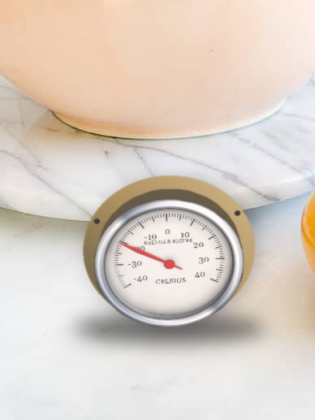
-20 °C
